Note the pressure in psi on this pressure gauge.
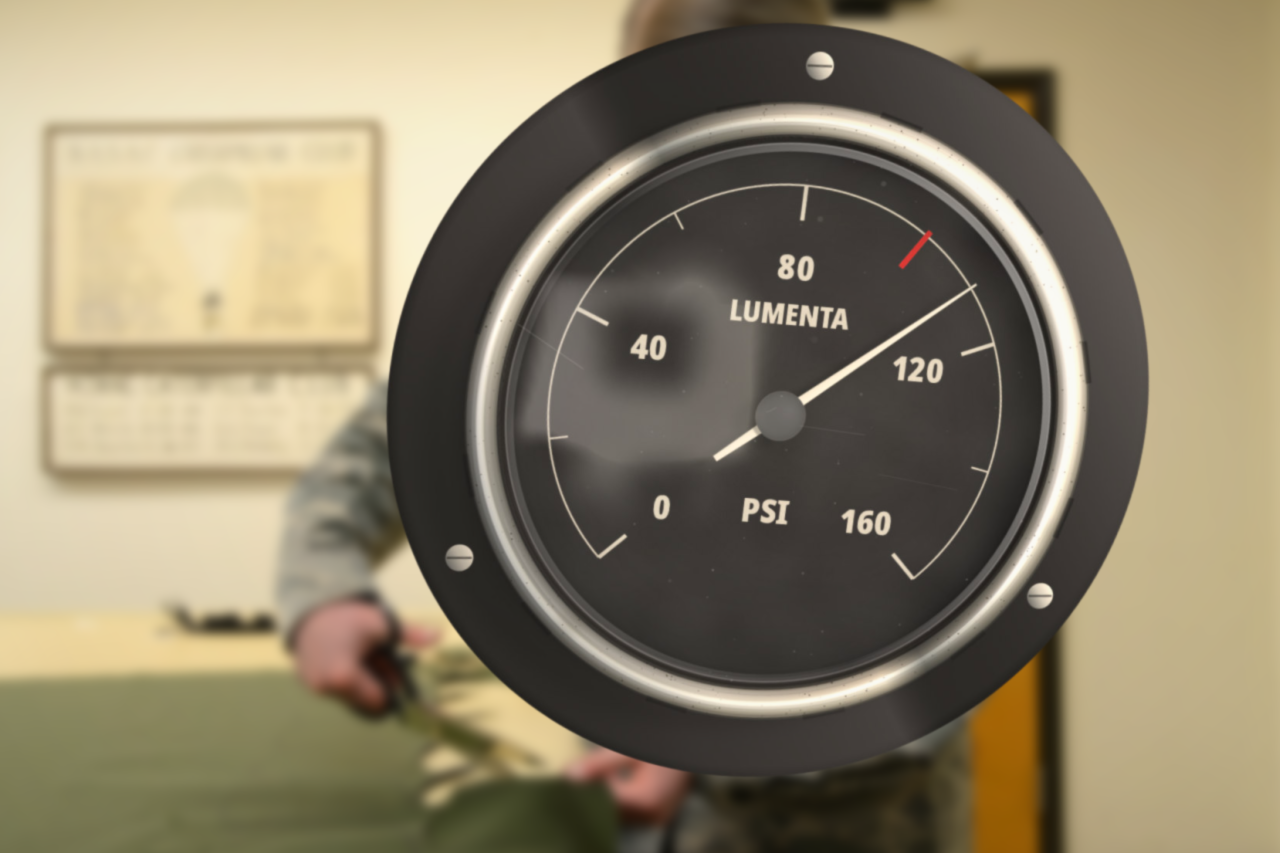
110 psi
